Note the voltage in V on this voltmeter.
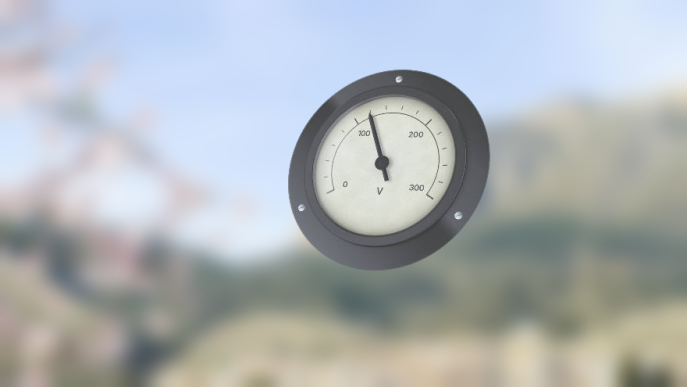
120 V
